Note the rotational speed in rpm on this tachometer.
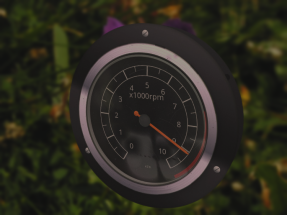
9000 rpm
